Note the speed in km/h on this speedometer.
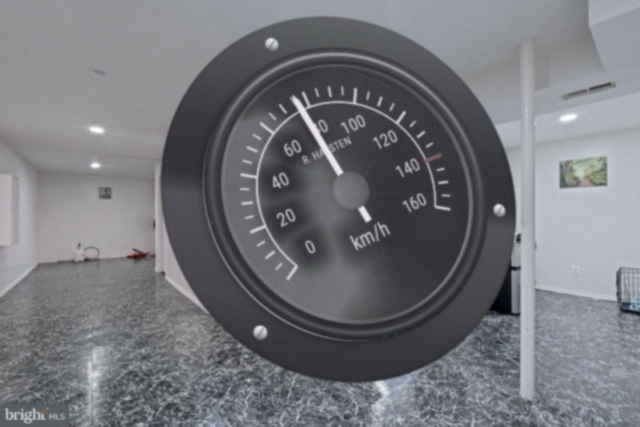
75 km/h
